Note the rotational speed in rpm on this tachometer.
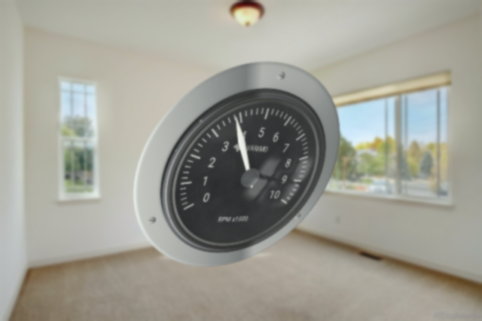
3800 rpm
